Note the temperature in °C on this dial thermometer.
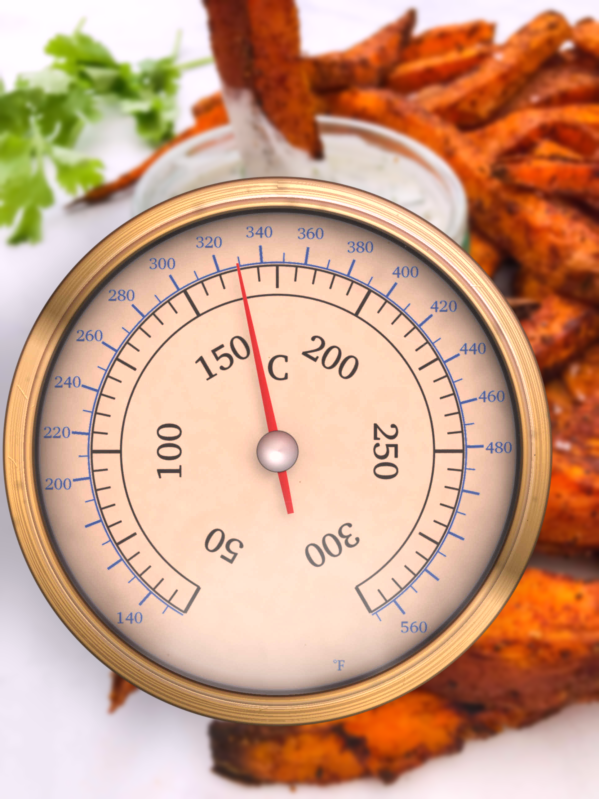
165 °C
